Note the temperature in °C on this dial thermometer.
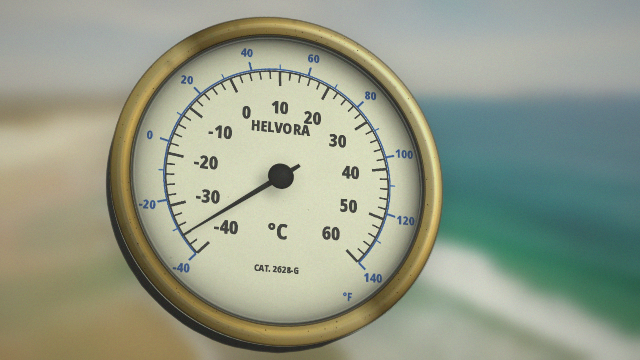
-36 °C
